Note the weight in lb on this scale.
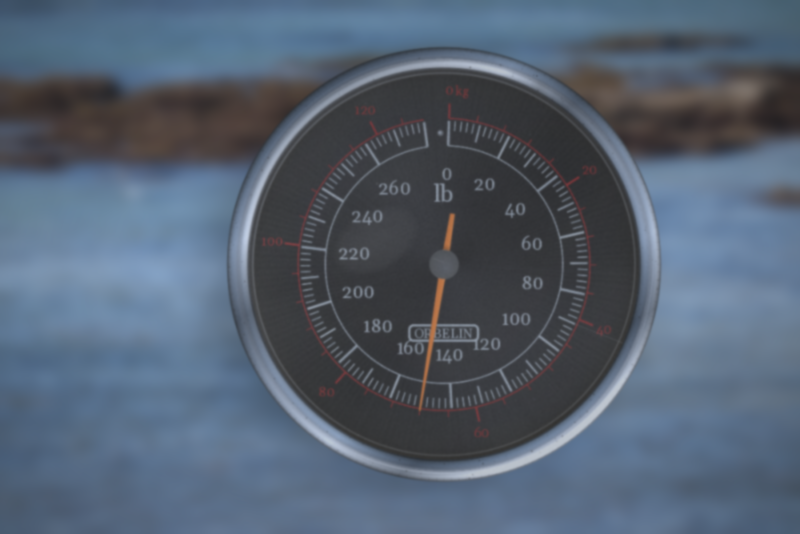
150 lb
